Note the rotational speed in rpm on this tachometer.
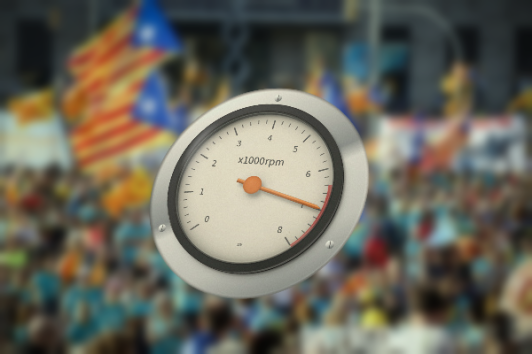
7000 rpm
